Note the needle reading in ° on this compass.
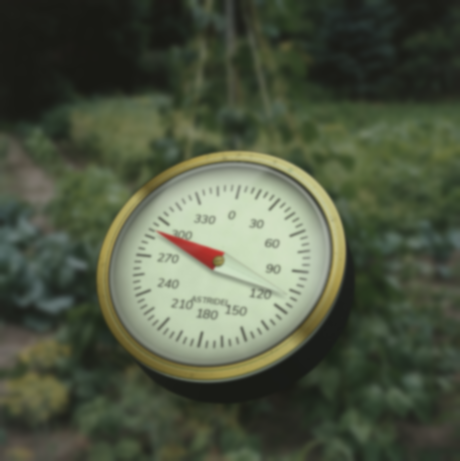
290 °
